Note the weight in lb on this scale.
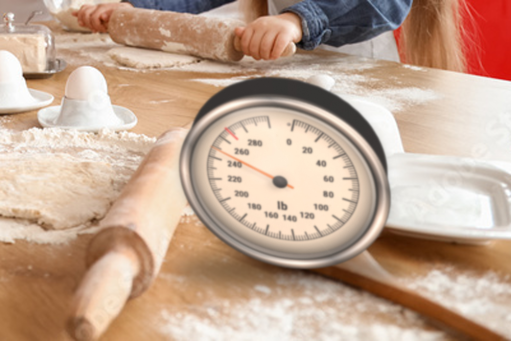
250 lb
